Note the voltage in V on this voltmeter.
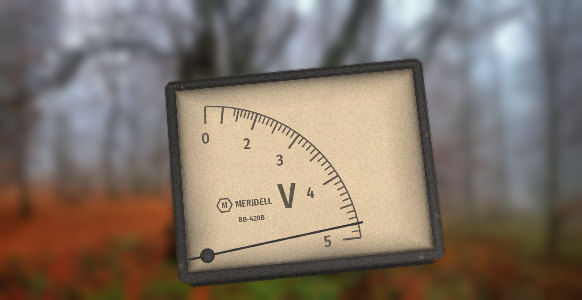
4.8 V
